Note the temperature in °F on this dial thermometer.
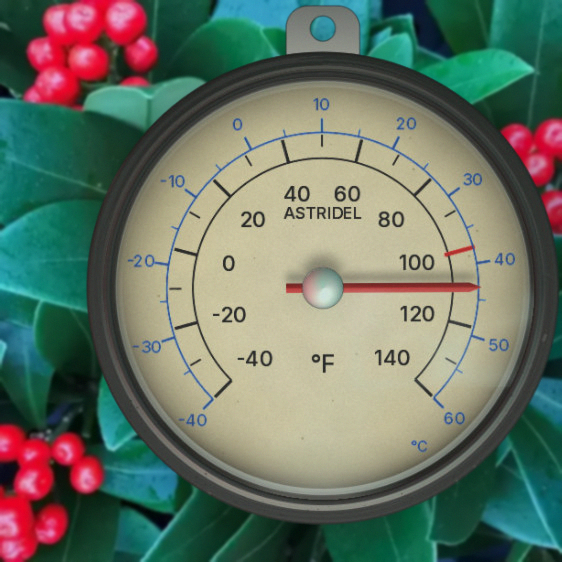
110 °F
